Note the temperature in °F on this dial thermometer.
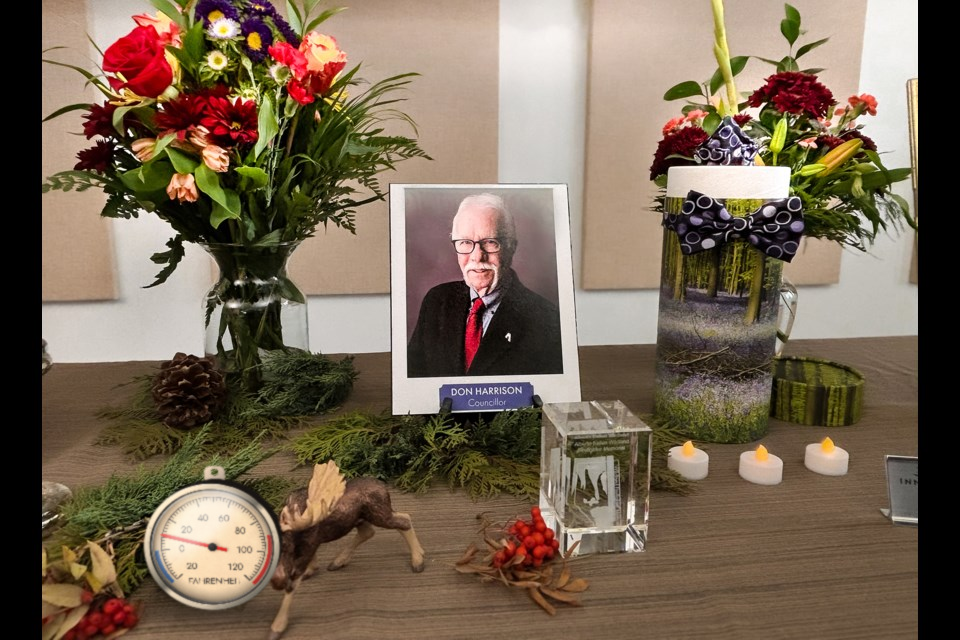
10 °F
